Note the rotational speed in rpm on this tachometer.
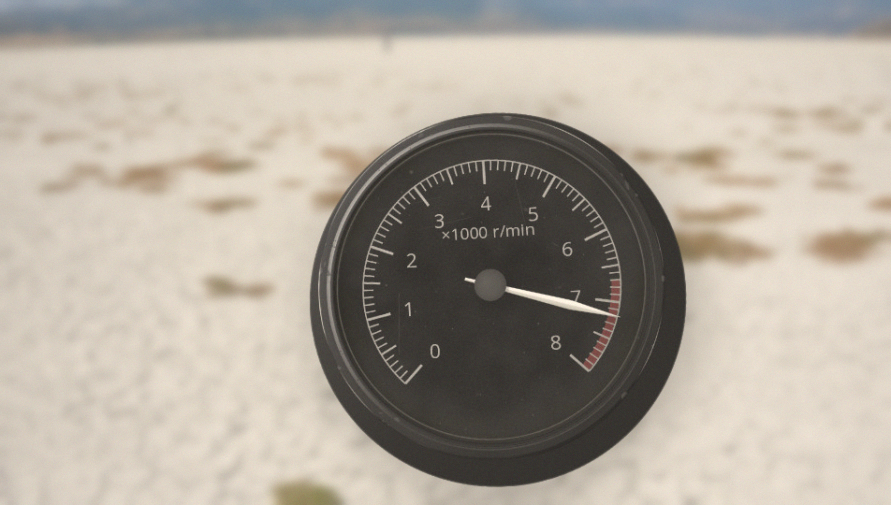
7200 rpm
